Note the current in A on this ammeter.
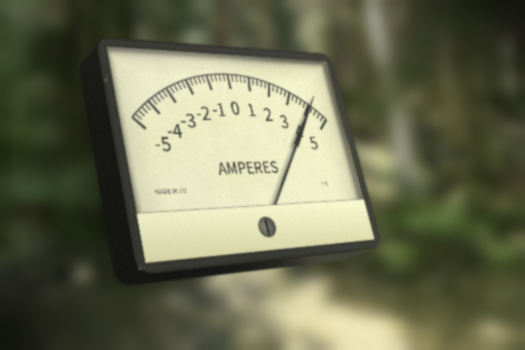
4 A
